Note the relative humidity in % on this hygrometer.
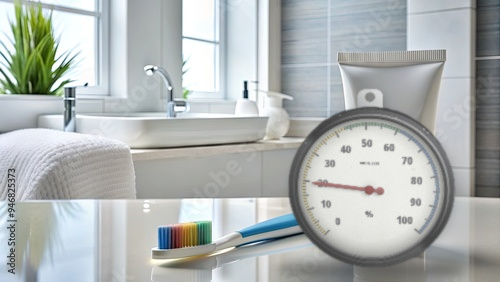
20 %
